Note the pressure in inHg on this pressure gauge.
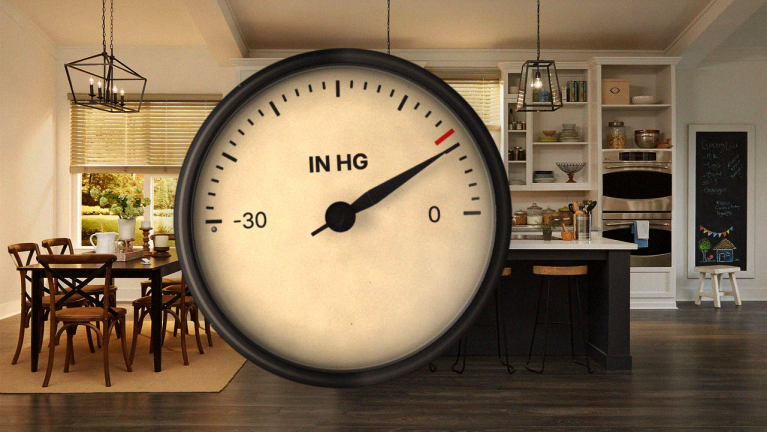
-5 inHg
